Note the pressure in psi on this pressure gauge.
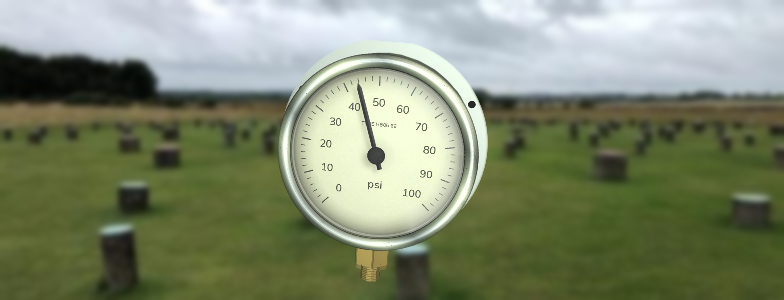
44 psi
